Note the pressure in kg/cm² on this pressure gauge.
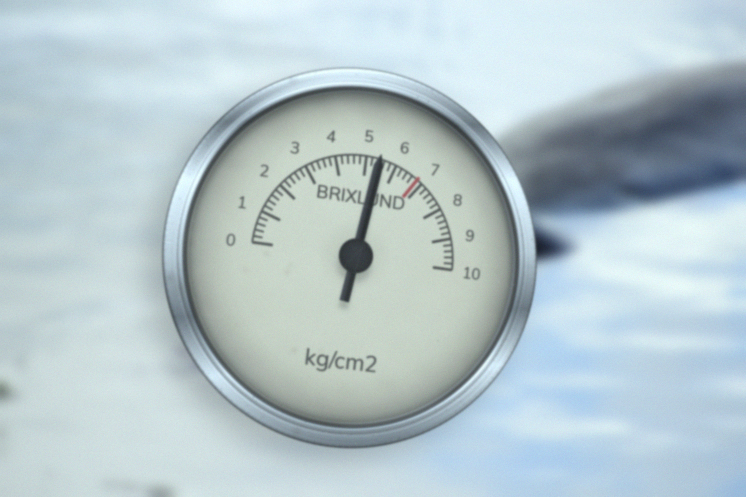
5.4 kg/cm²
